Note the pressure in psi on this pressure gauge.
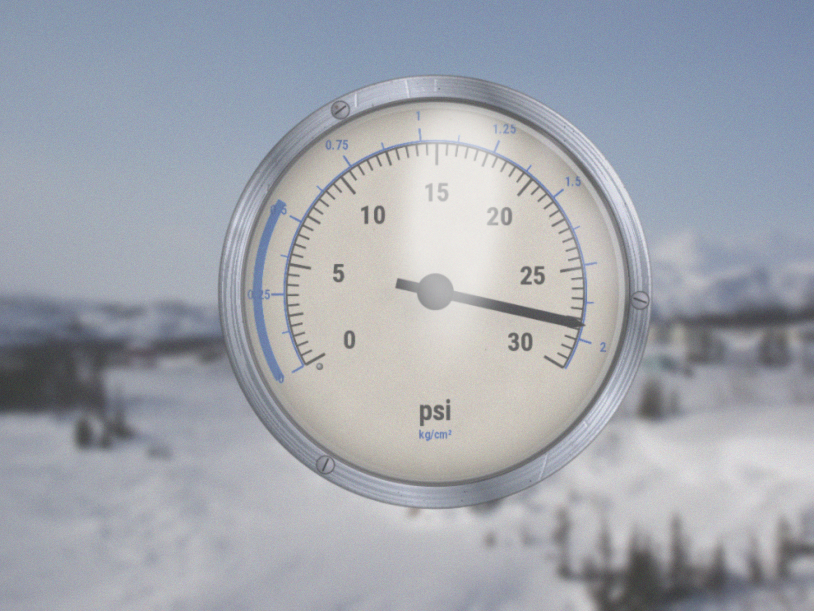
27.75 psi
